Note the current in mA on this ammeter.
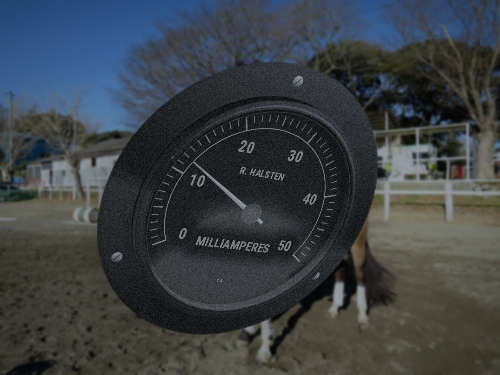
12 mA
